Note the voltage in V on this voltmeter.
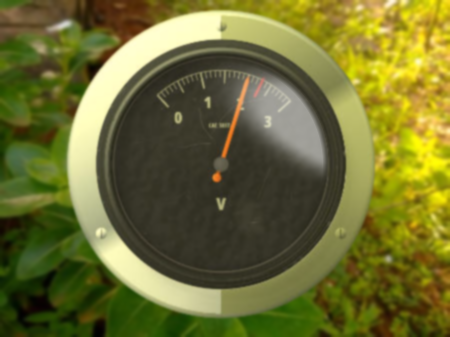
2 V
